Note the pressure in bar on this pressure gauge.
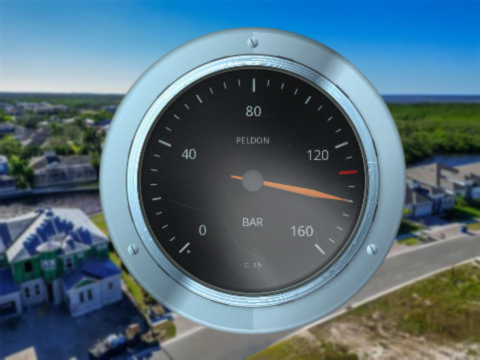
140 bar
